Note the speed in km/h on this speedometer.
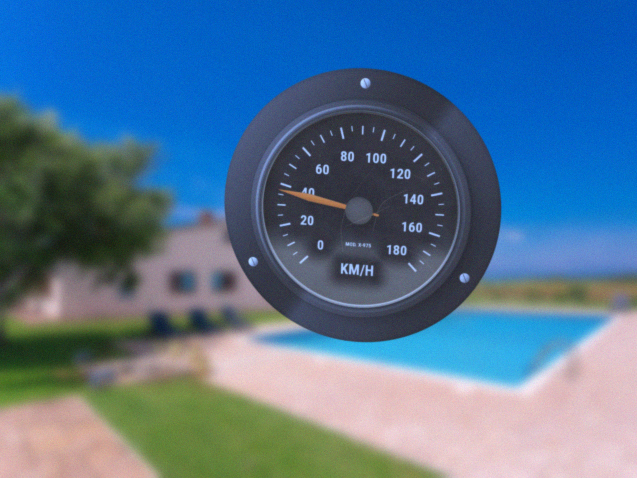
37.5 km/h
